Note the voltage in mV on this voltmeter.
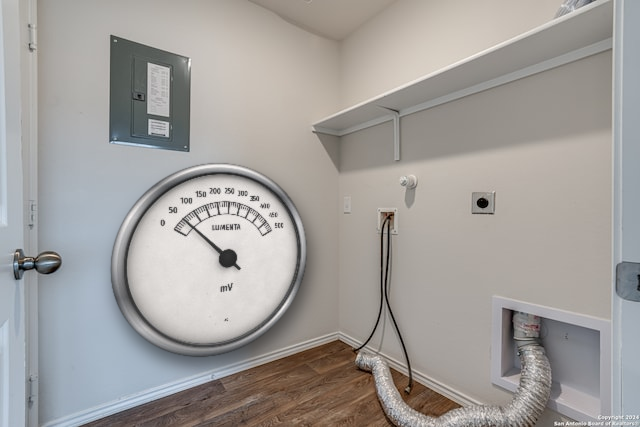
50 mV
